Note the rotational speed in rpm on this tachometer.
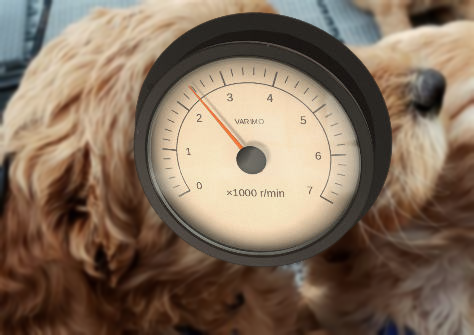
2400 rpm
